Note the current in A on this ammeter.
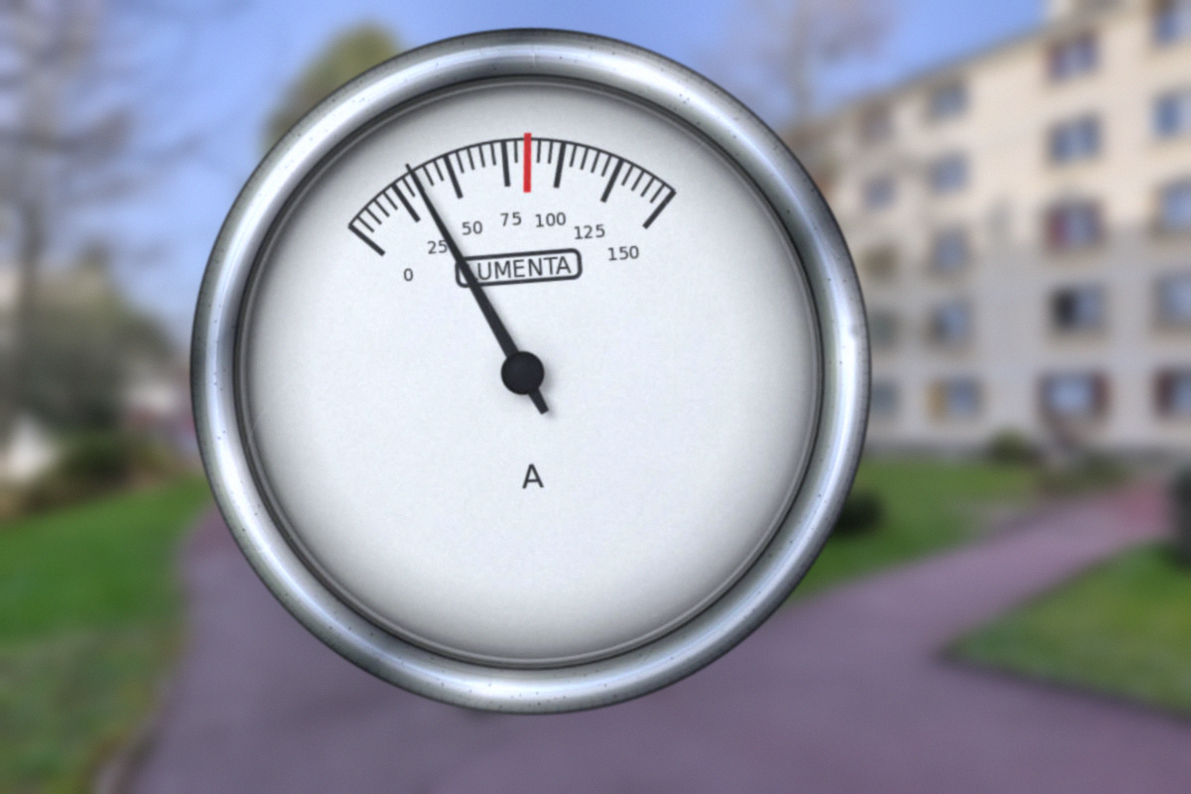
35 A
